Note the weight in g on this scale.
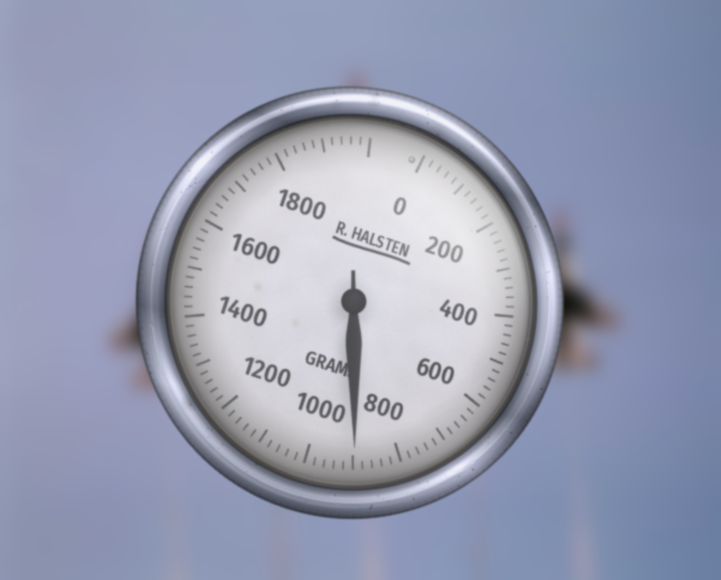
900 g
